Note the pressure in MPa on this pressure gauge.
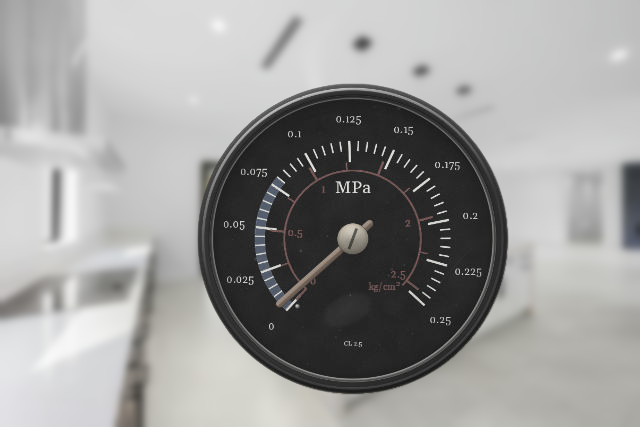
0.005 MPa
